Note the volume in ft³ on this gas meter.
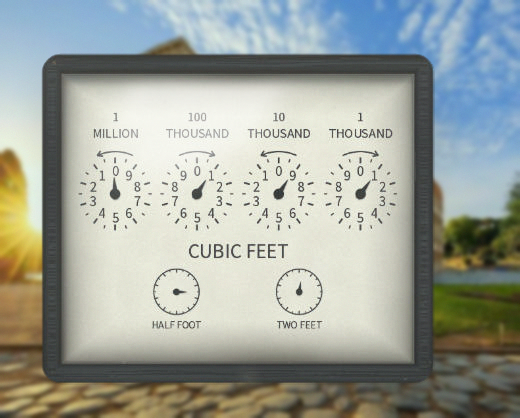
9100 ft³
